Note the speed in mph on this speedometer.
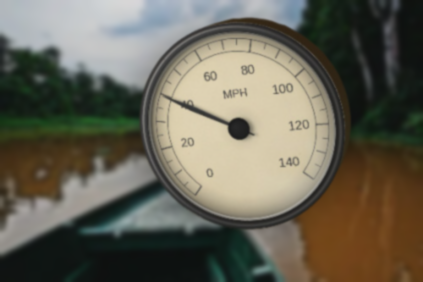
40 mph
